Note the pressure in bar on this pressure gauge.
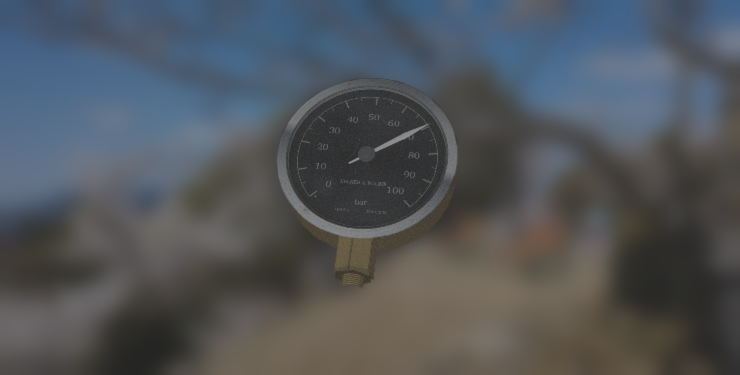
70 bar
